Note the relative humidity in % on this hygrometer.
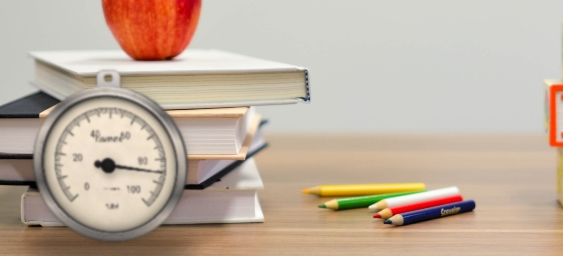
85 %
